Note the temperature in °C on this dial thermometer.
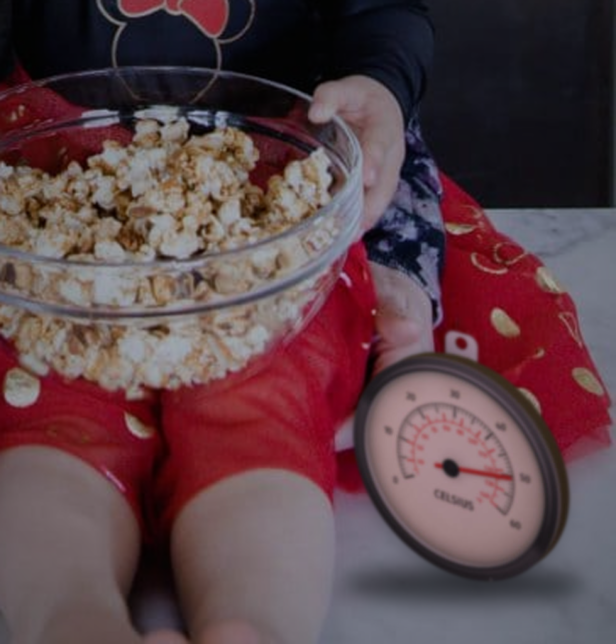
50 °C
